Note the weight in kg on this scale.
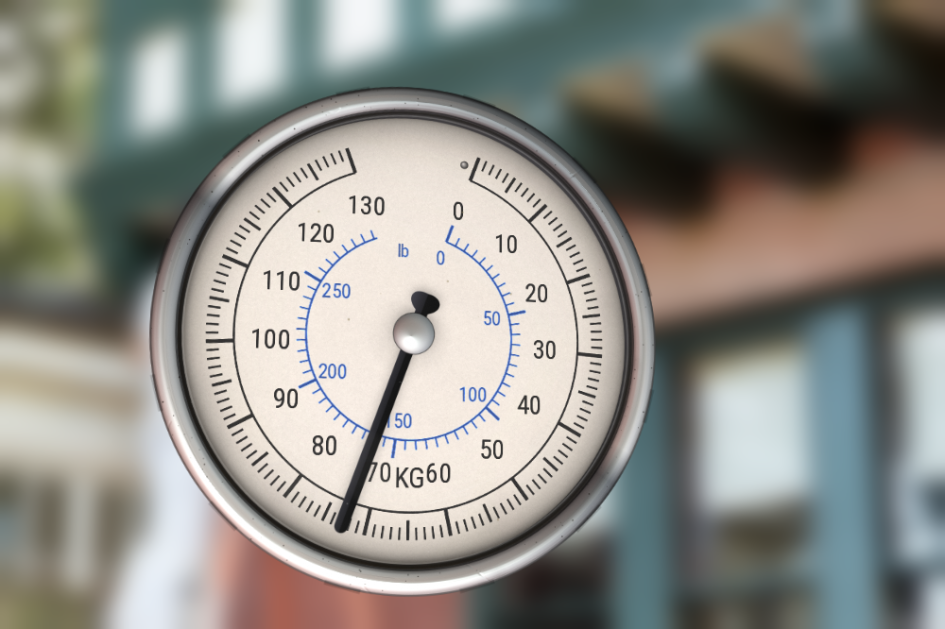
73 kg
